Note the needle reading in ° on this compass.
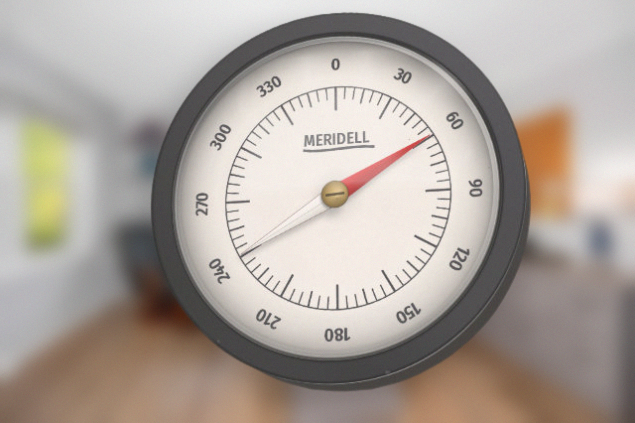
60 °
